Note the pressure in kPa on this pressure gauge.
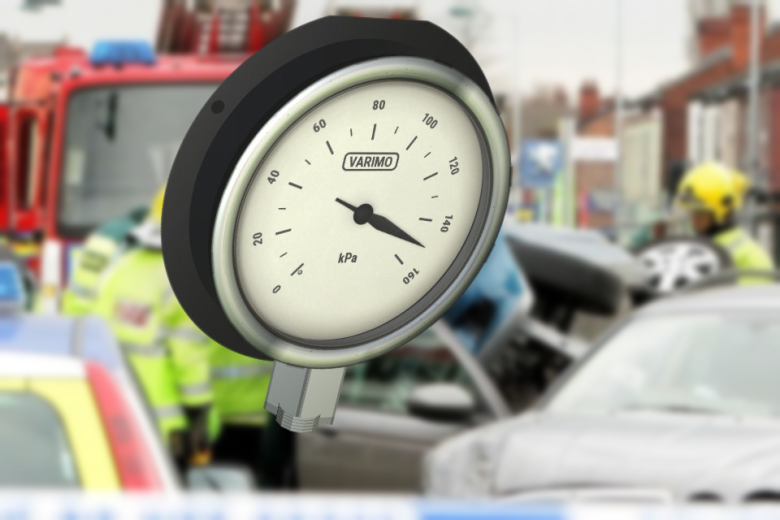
150 kPa
